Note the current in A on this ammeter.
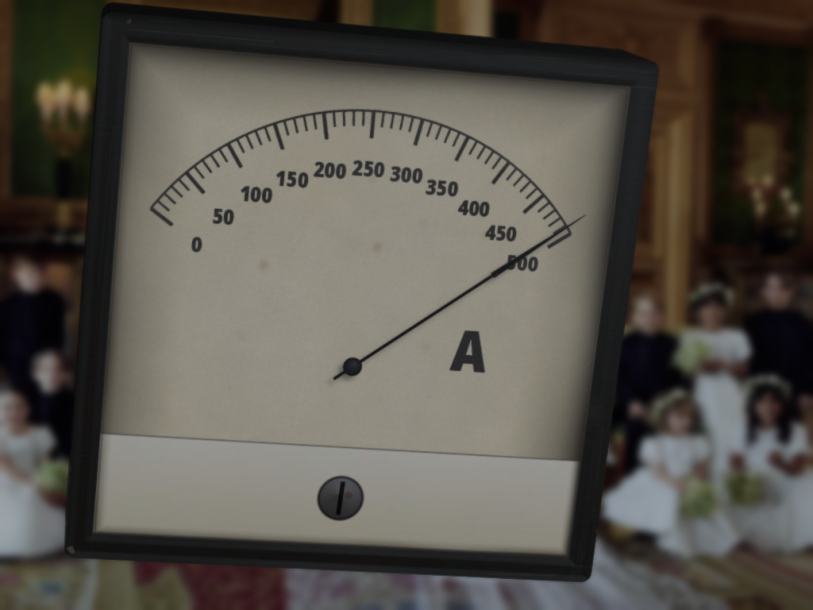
490 A
